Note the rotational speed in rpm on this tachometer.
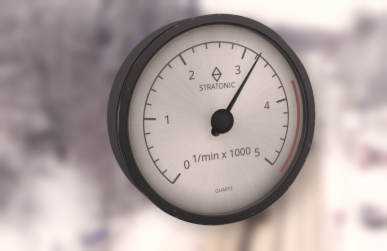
3200 rpm
